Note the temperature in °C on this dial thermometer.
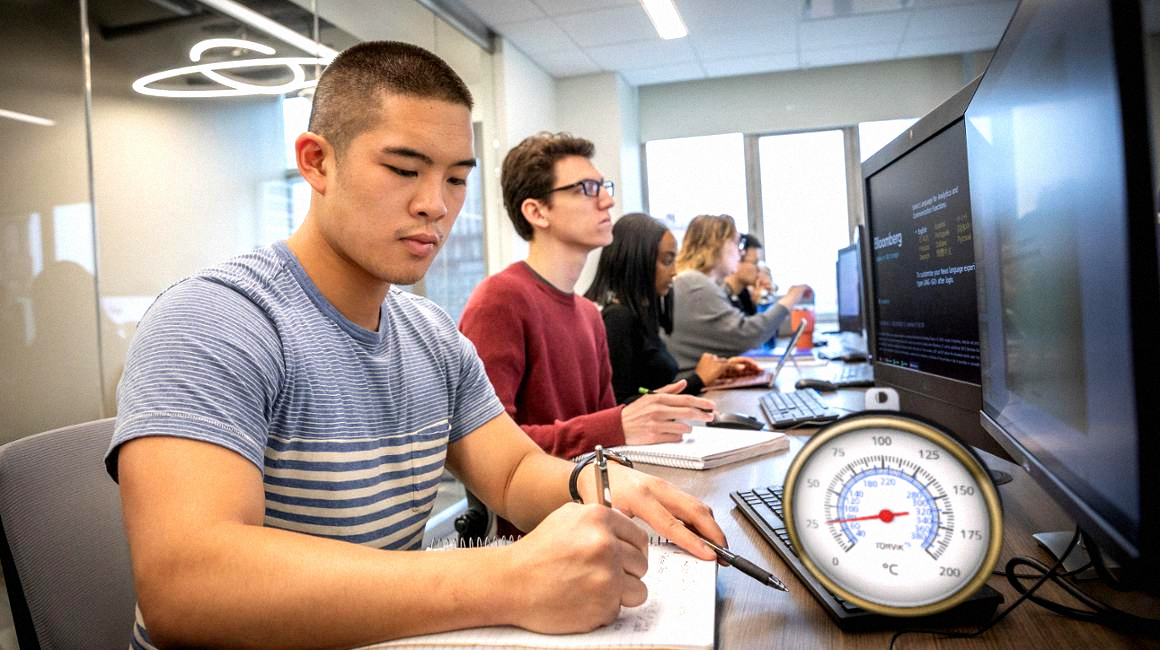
25 °C
